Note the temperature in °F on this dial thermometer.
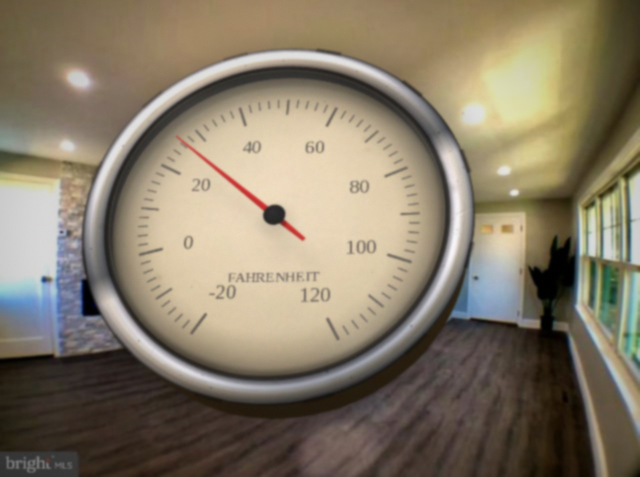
26 °F
